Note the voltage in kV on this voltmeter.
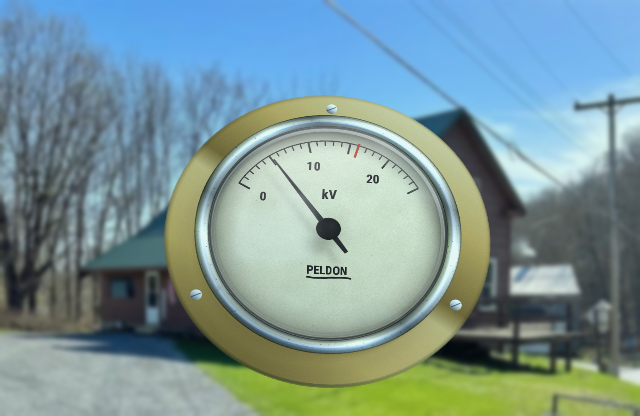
5 kV
